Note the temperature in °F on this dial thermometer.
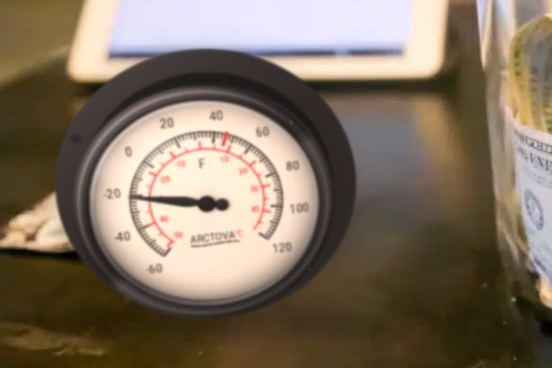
-20 °F
